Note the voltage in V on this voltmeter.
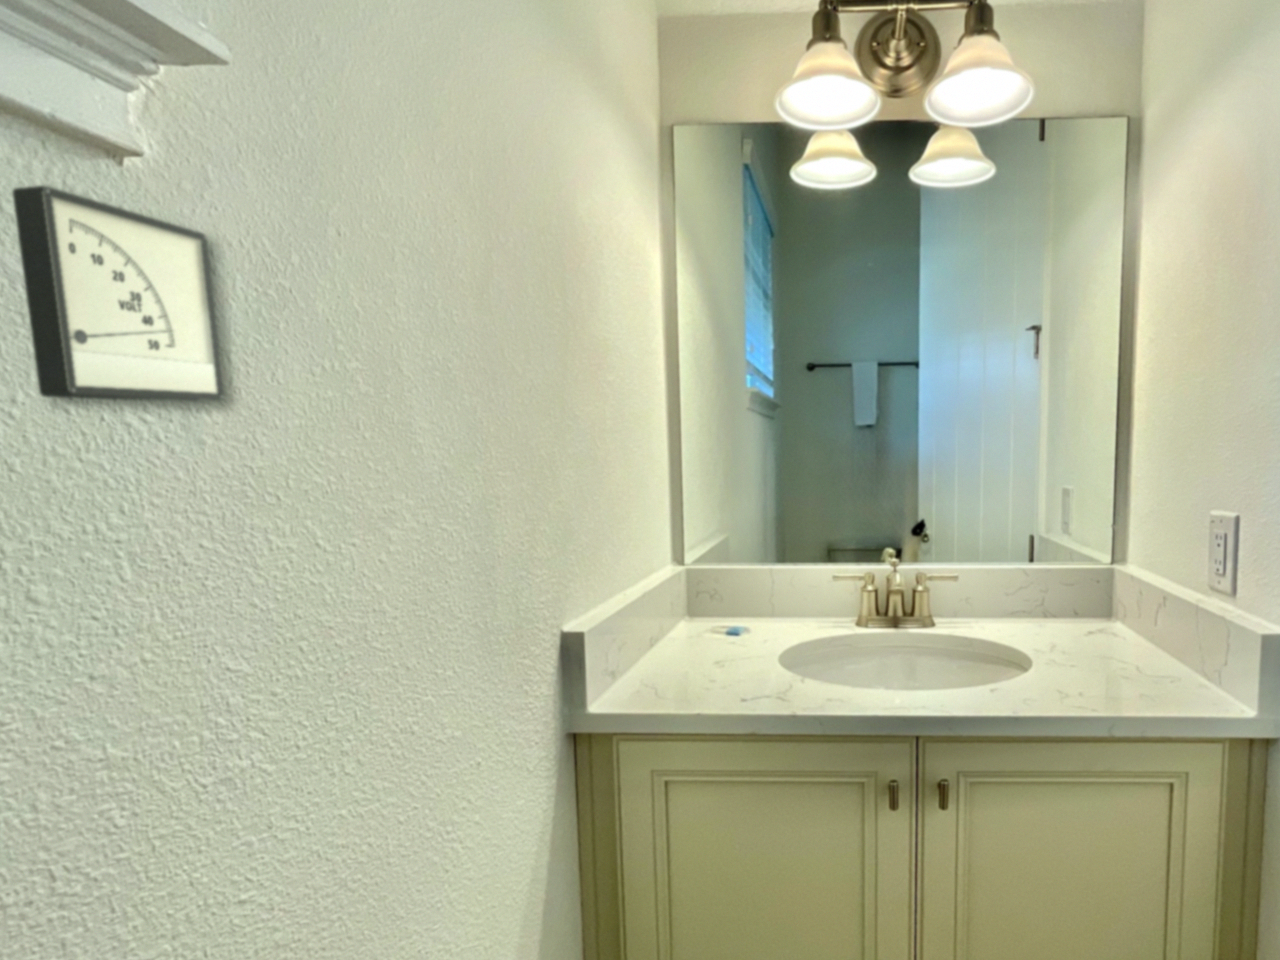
45 V
